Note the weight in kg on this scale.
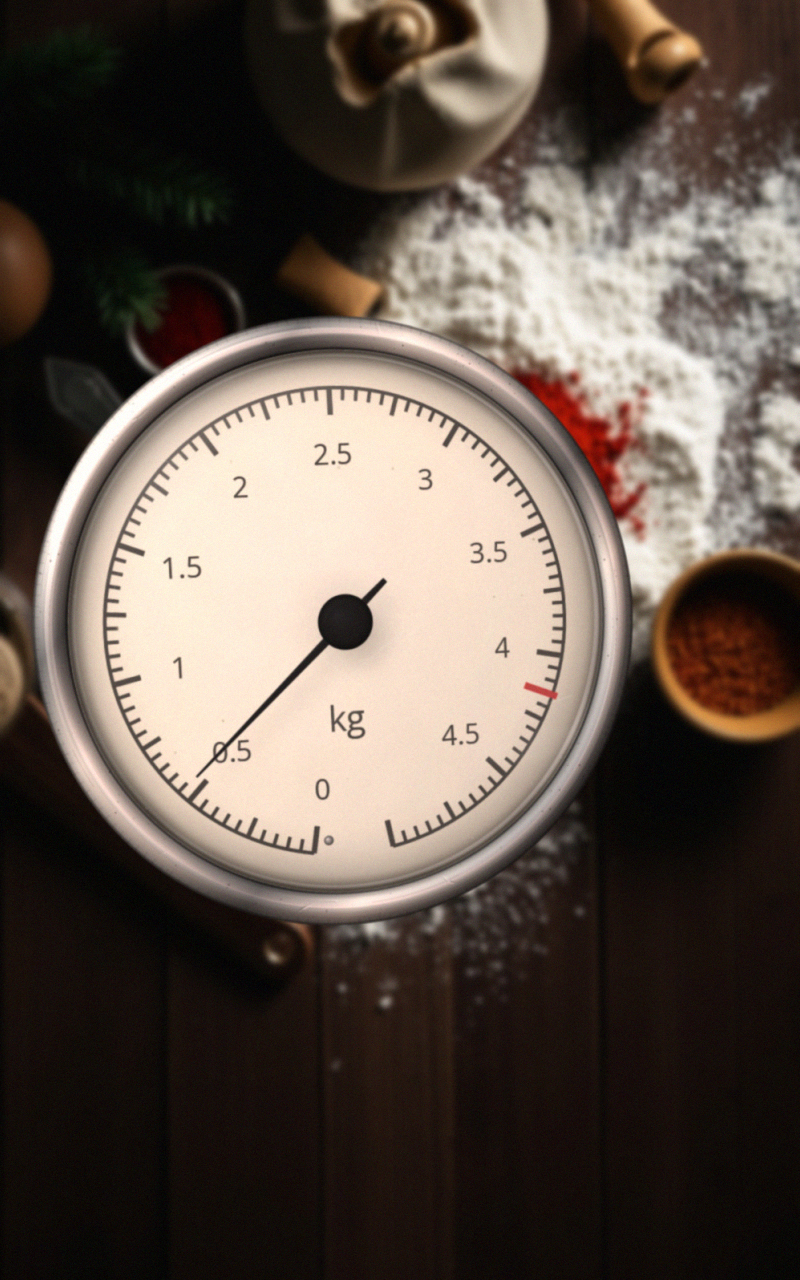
0.55 kg
